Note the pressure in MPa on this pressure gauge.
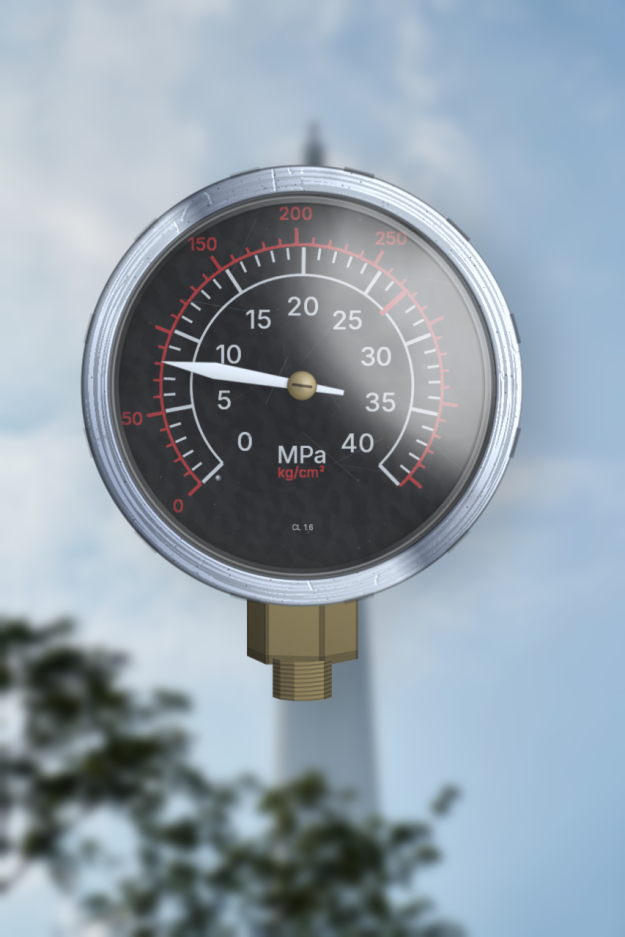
8 MPa
